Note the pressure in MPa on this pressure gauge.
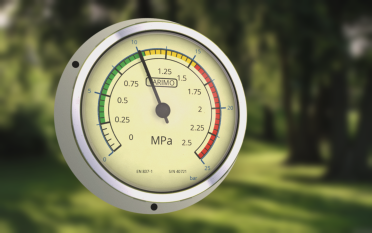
1 MPa
